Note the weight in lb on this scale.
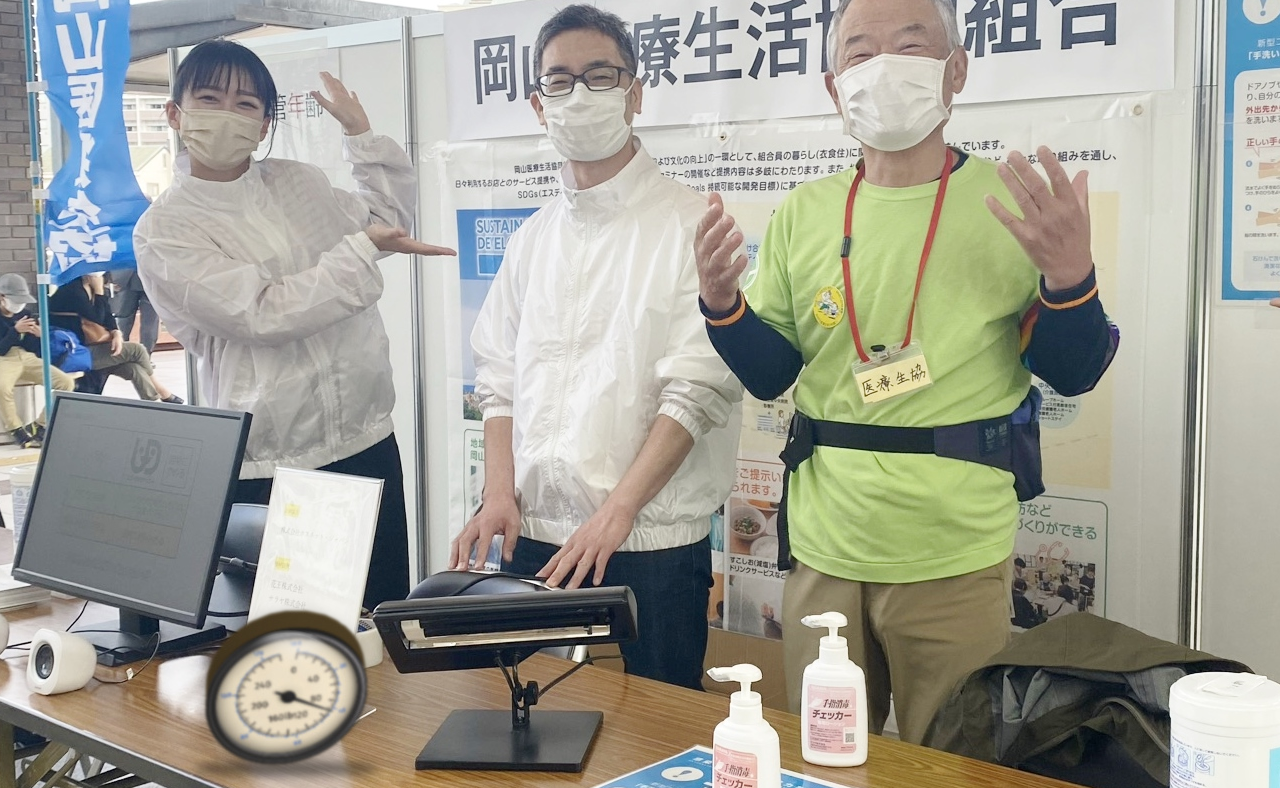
90 lb
